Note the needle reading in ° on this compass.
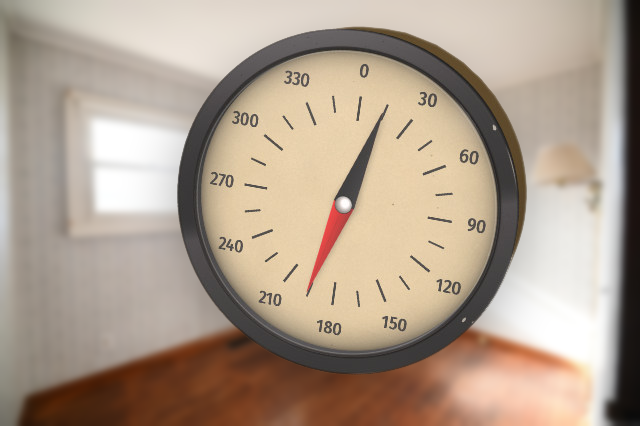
195 °
